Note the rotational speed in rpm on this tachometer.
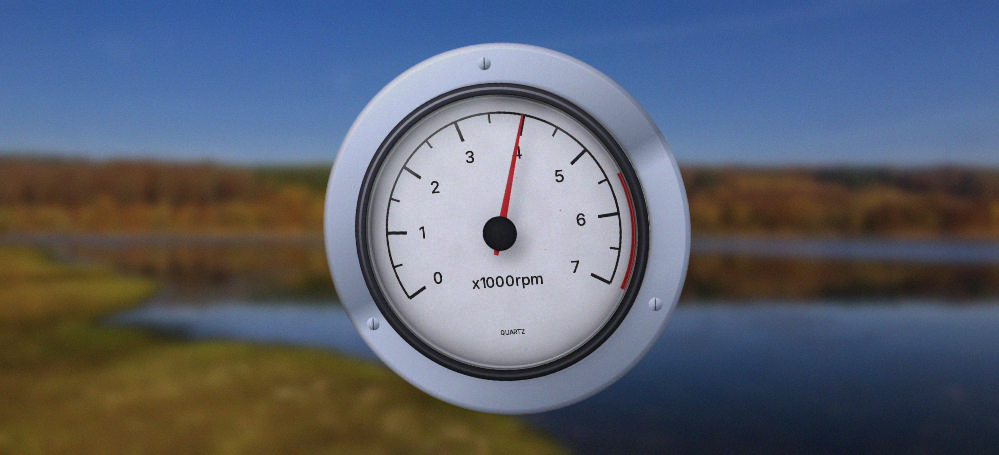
4000 rpm
